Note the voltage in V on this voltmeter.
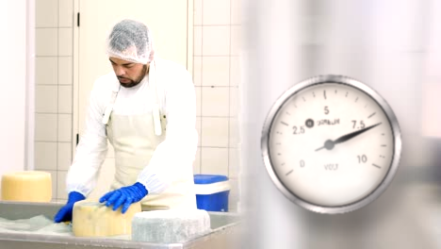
8 V
